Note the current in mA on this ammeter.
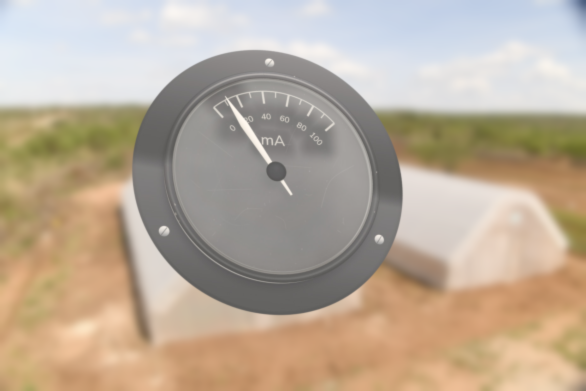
10 mA
